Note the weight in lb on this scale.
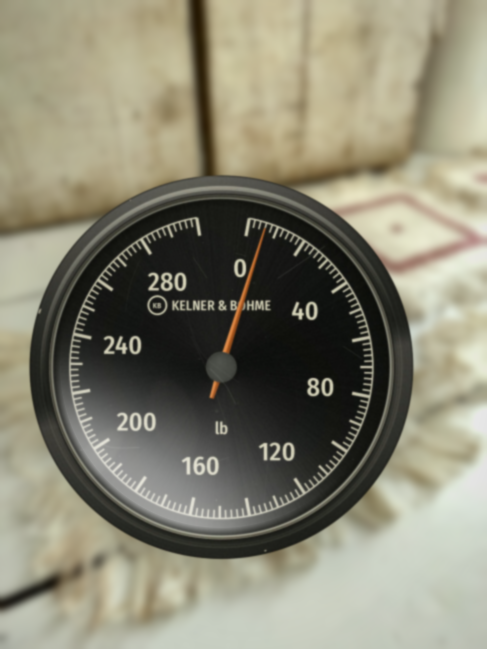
6 lb
